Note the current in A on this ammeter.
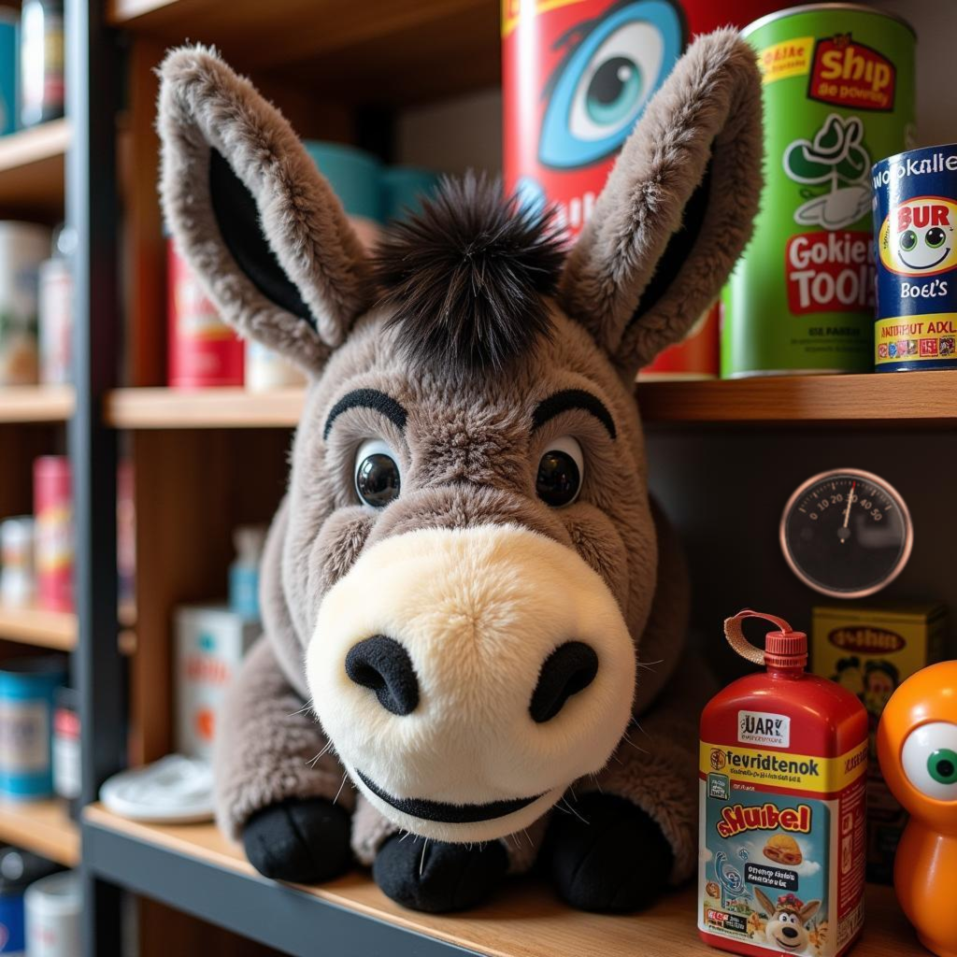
30 A
